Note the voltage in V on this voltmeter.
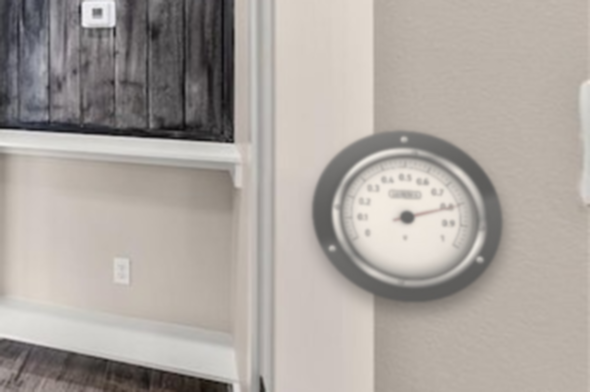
0.8 V
